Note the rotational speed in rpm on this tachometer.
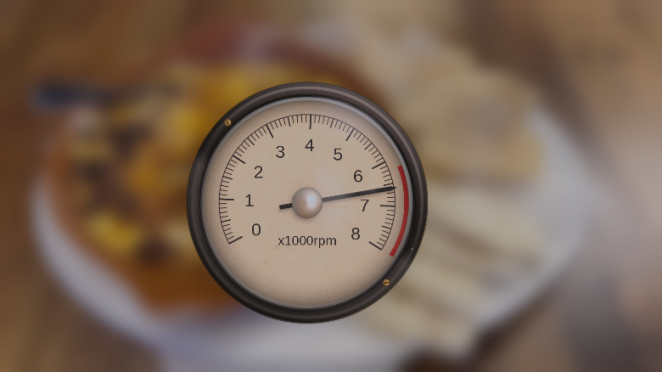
6600 rpm
